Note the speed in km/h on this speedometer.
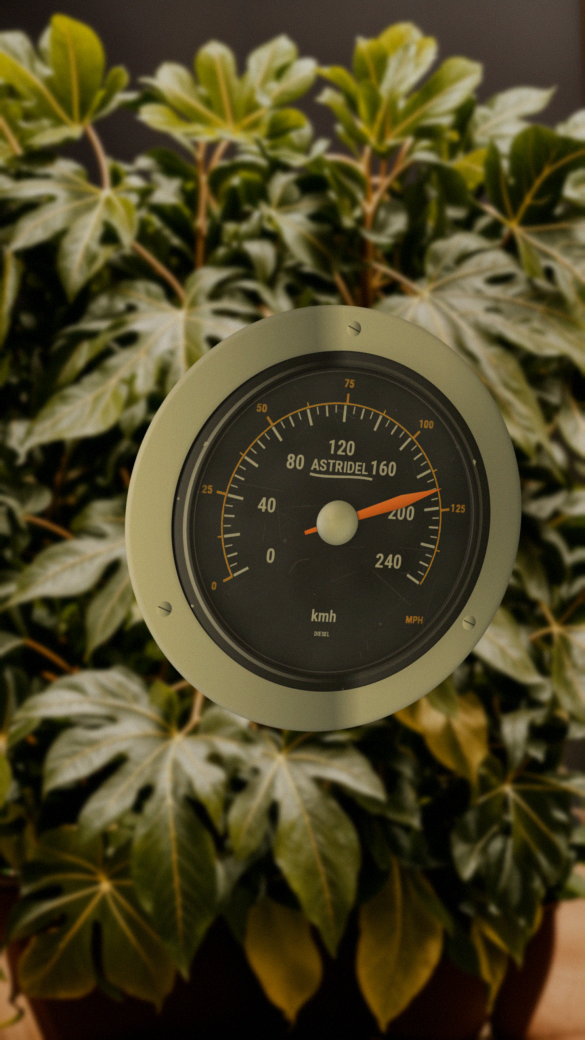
190 km/h
